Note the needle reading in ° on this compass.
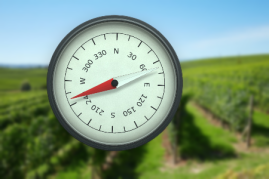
247.5 °
